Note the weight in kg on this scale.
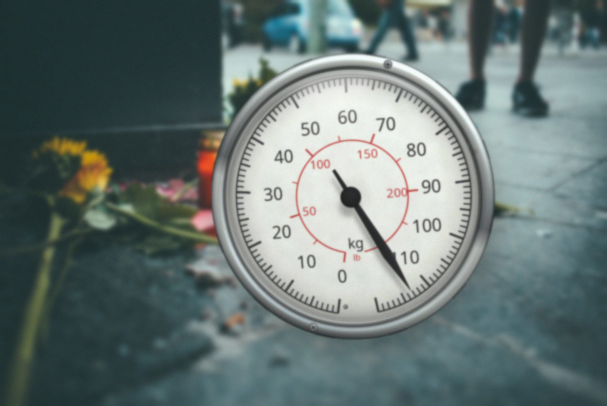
113 kg
